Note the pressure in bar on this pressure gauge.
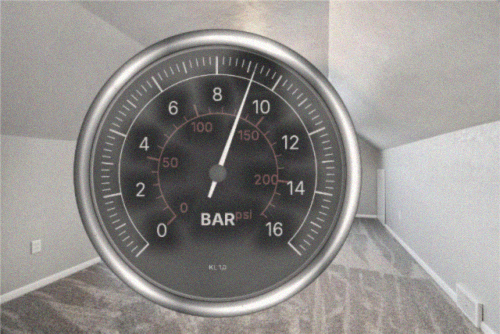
9.2 bar
